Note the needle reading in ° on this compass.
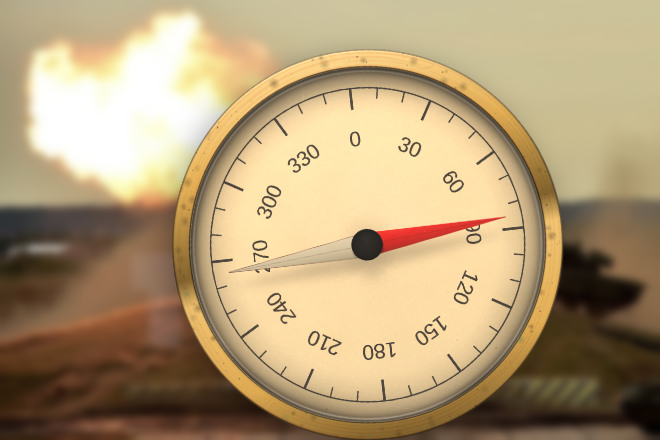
85 °
